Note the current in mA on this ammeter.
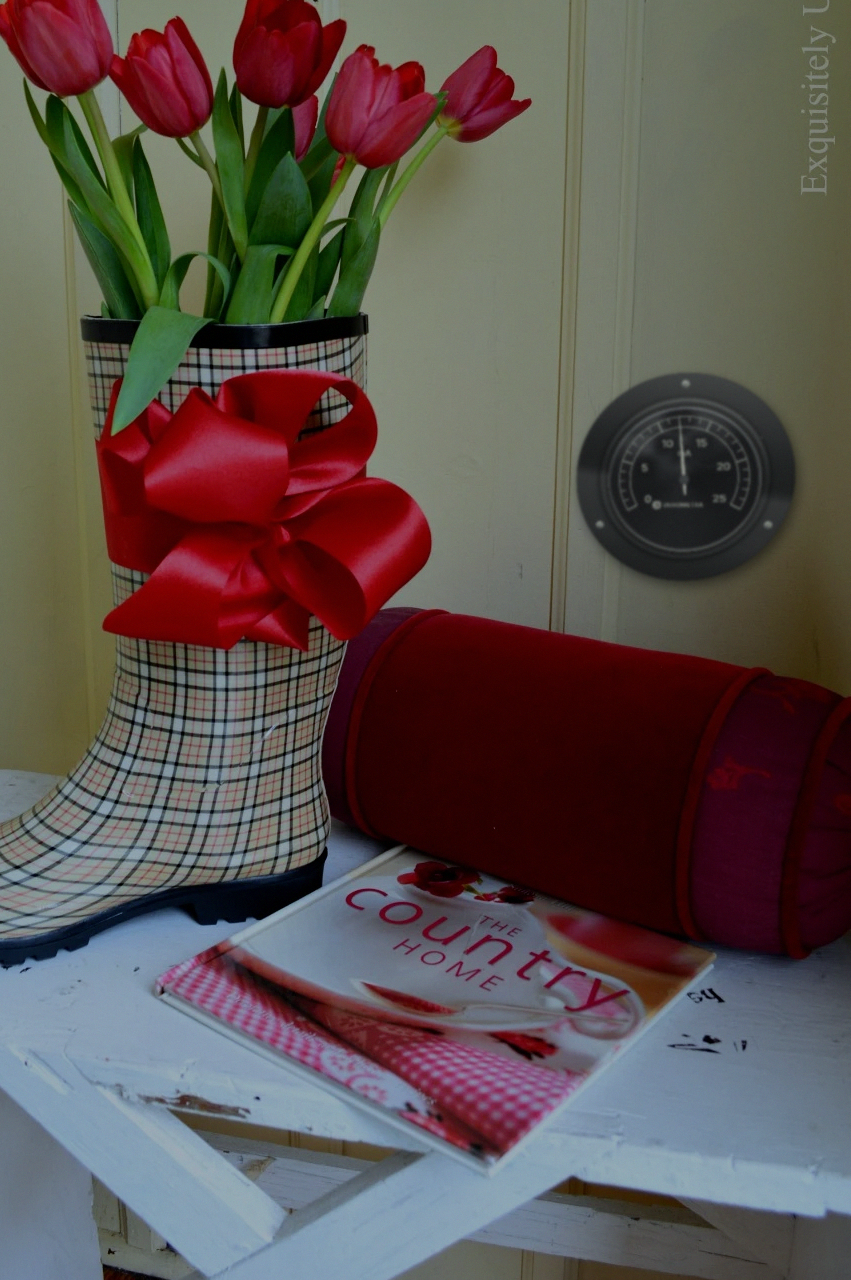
12 mA
